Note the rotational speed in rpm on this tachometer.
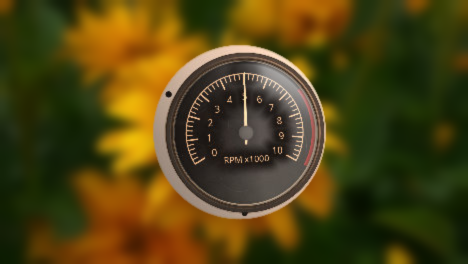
5000 rpm
